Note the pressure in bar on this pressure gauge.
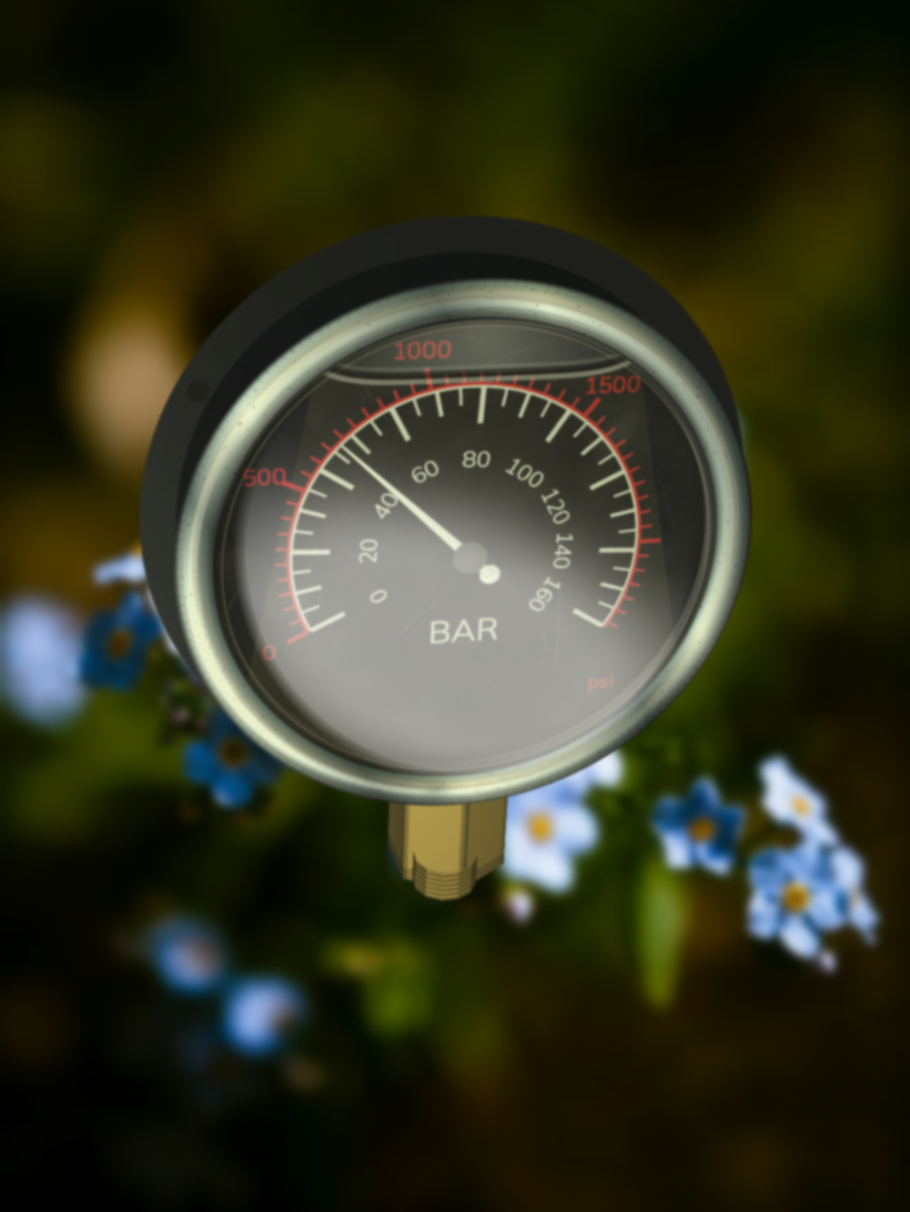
47.5 bar
